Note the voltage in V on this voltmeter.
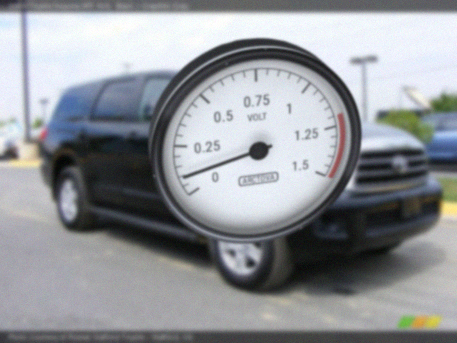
0.1 V
